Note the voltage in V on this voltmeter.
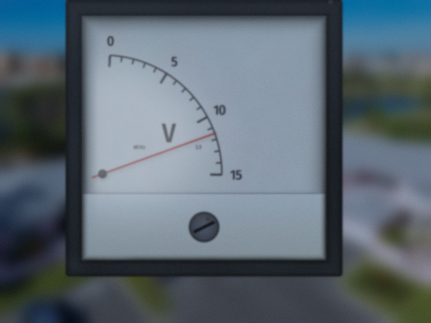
11.5 V
